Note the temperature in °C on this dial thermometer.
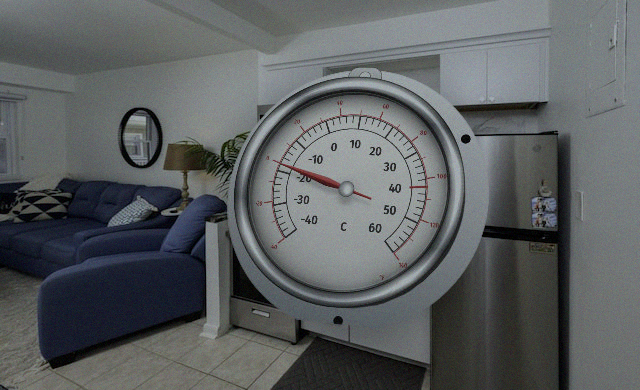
-18 °C
